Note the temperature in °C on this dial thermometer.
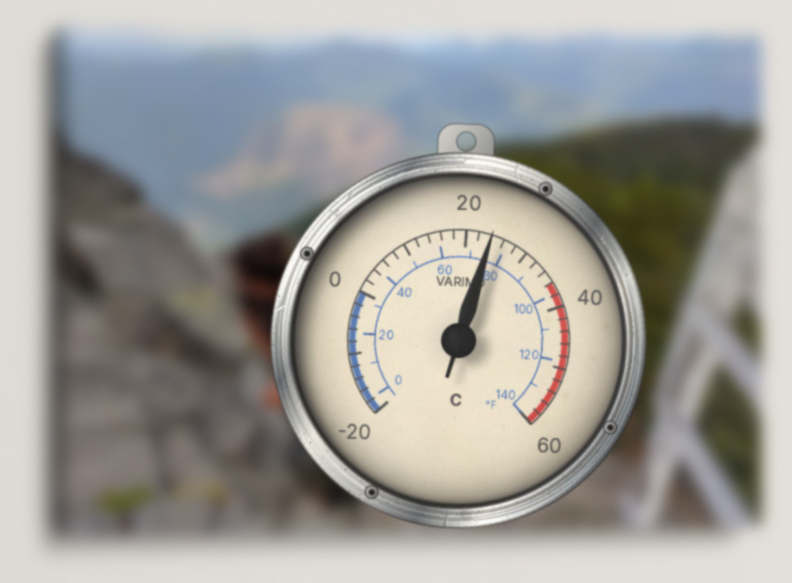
24 °C
